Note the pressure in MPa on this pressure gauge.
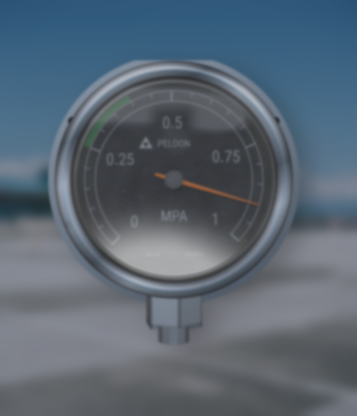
0.9 MPa
